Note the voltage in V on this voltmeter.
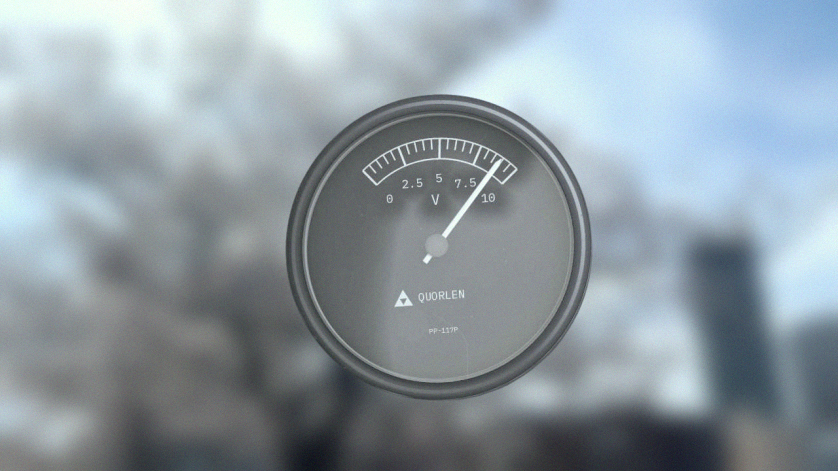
9 V
